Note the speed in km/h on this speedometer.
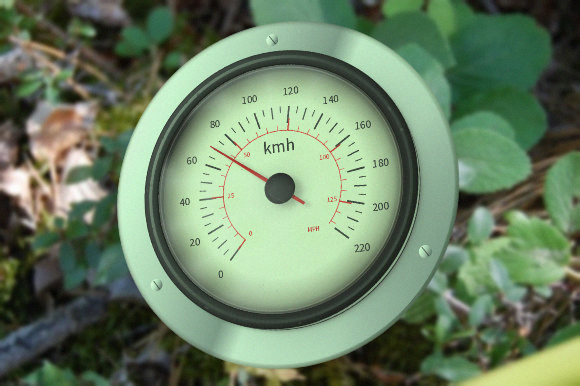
70 km/h
